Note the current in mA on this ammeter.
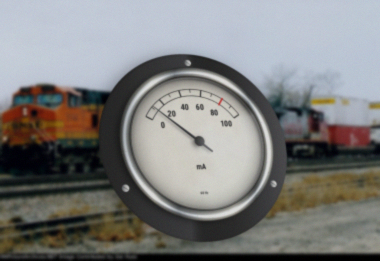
10 mA
